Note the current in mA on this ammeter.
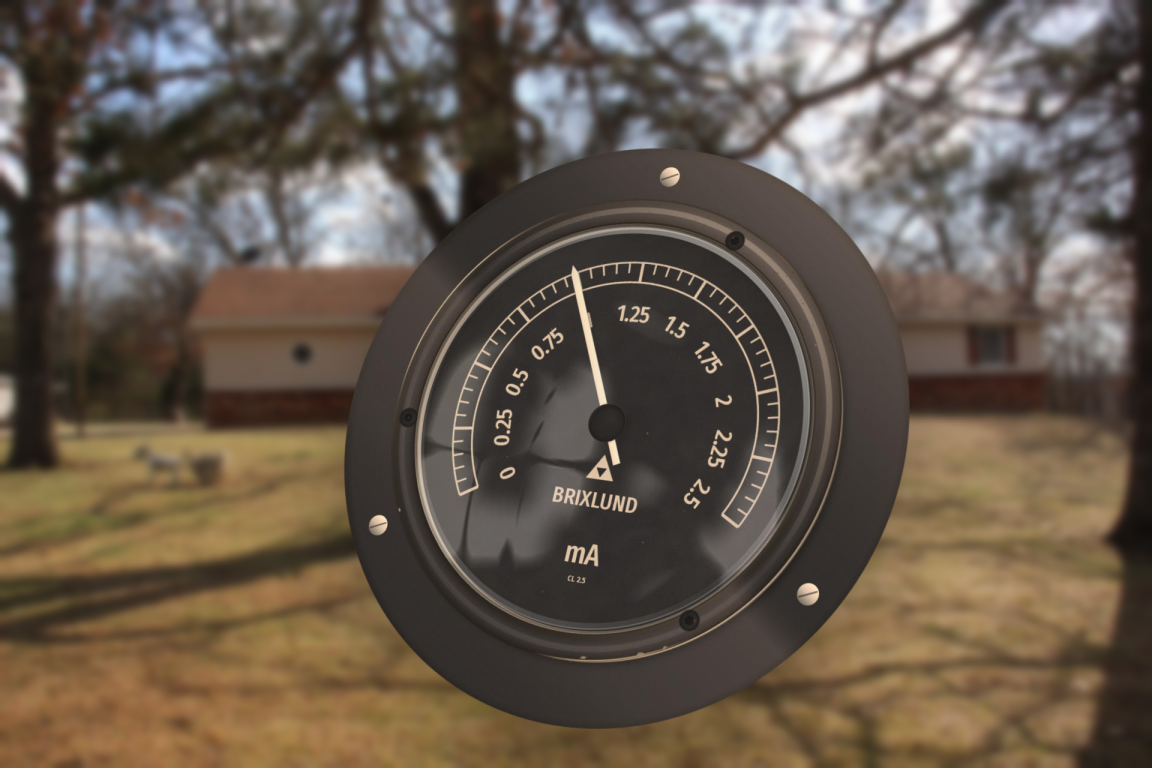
1 mA
